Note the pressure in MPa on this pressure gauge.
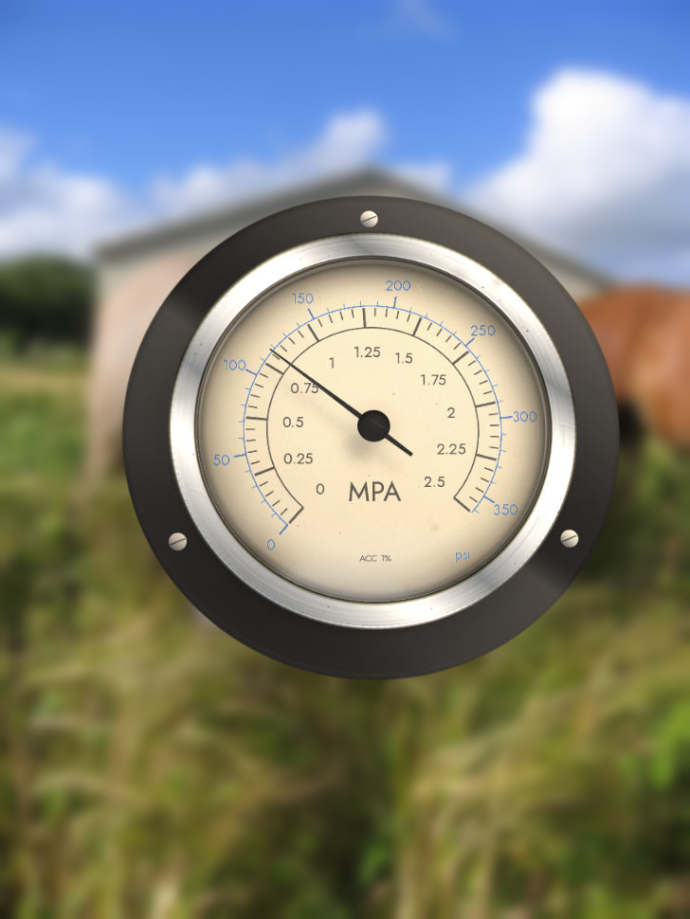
0.8 MPa
